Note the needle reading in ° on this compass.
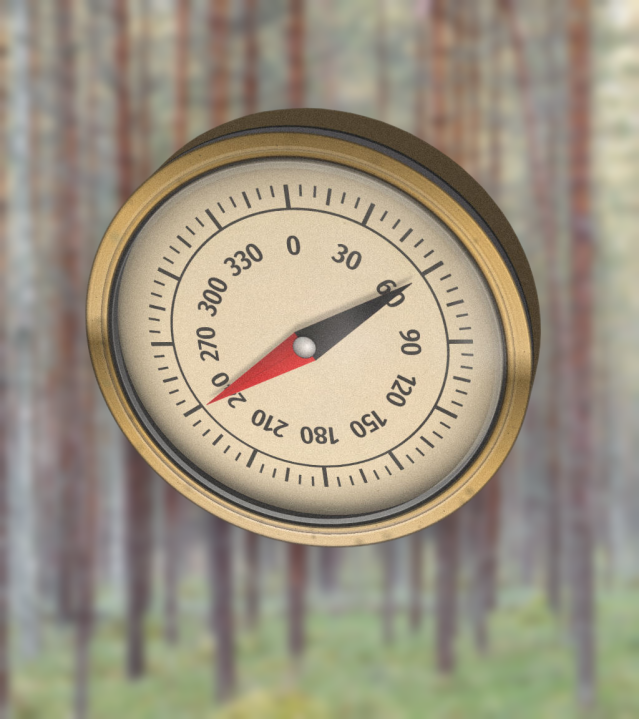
240 °
